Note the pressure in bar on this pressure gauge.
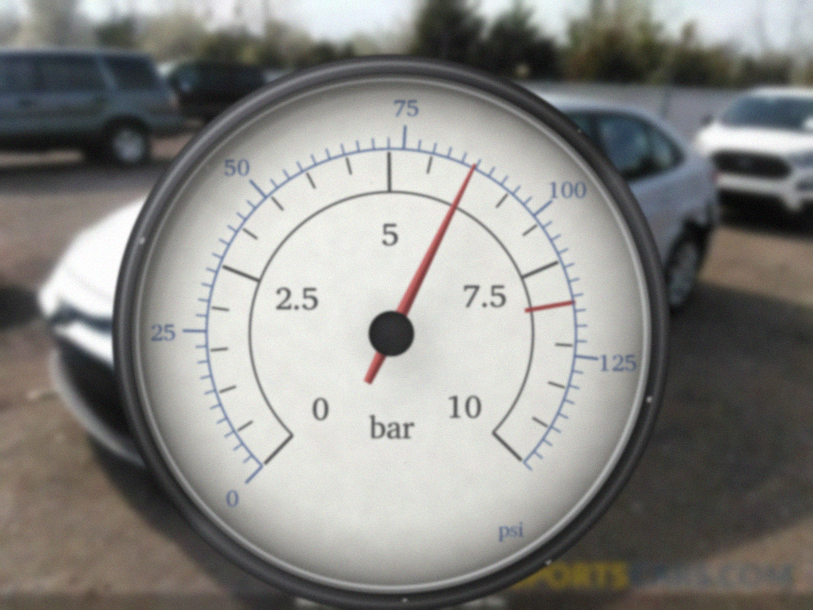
6 bar
